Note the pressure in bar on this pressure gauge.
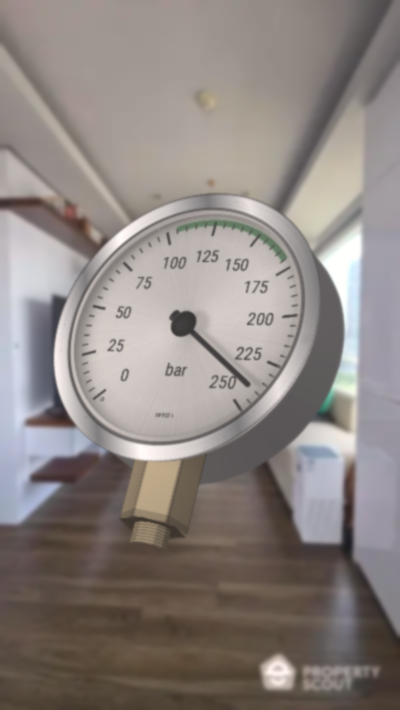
240 bar
